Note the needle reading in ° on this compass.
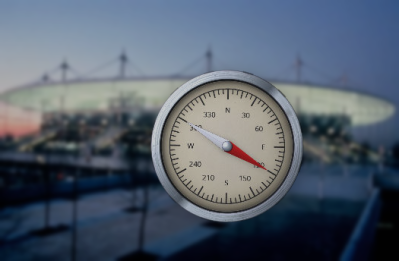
120 °
